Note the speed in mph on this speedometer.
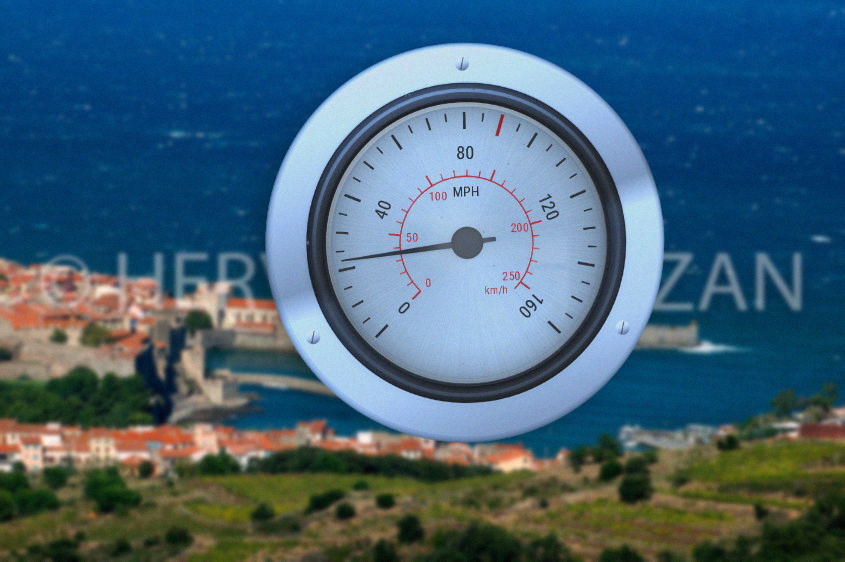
22.5 mph
